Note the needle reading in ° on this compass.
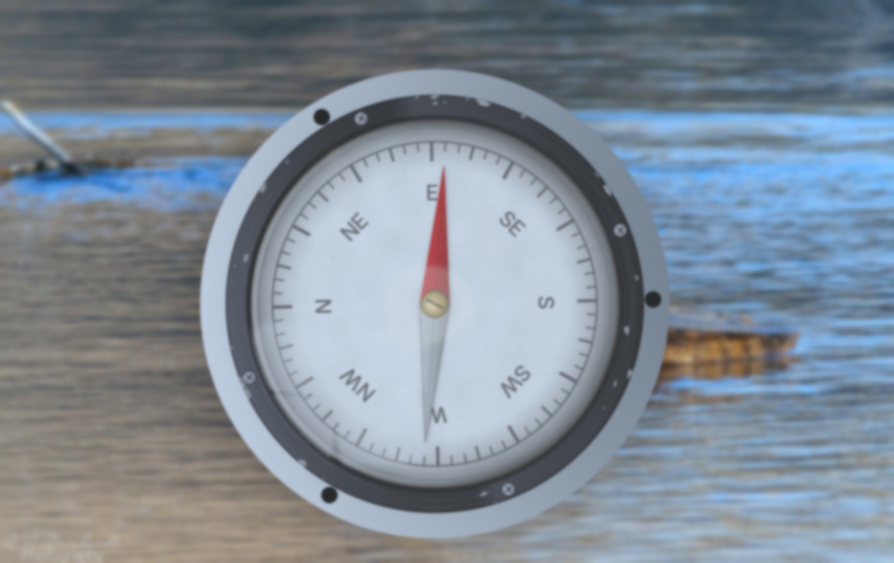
95 °
